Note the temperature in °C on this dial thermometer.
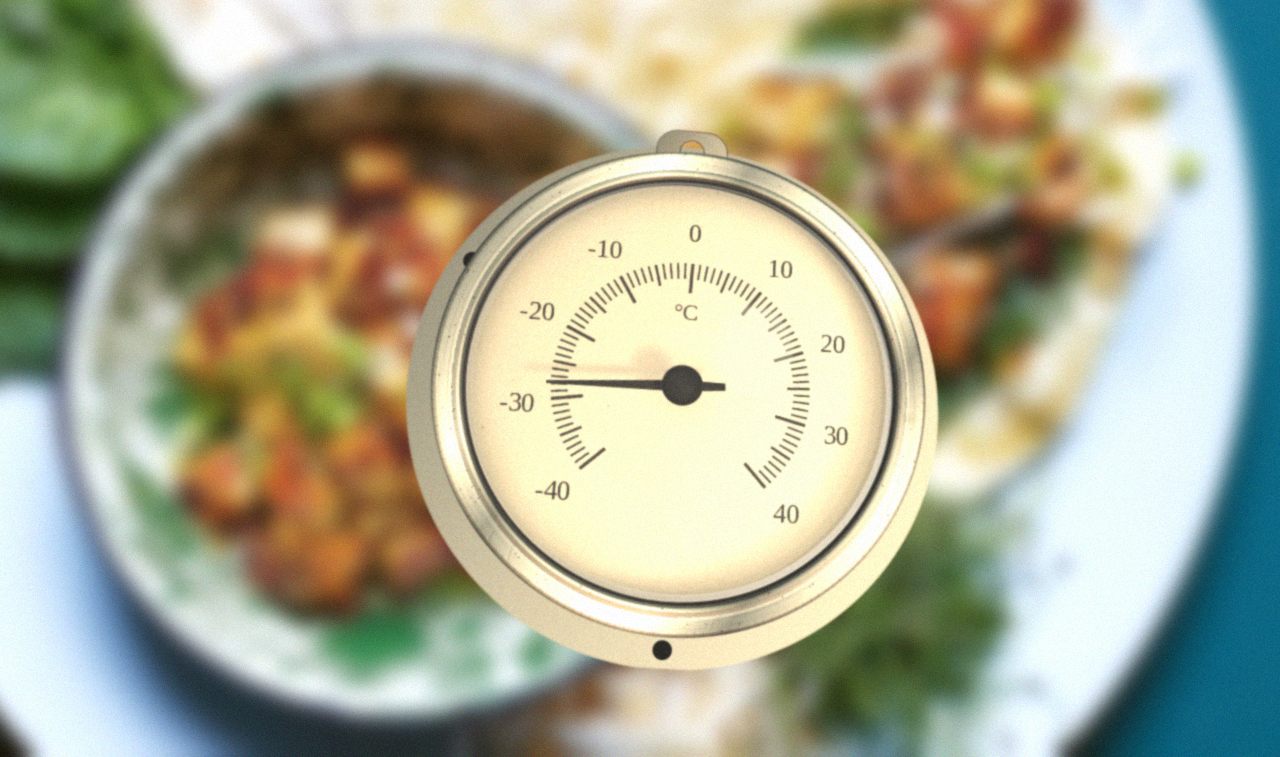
-28 °C
